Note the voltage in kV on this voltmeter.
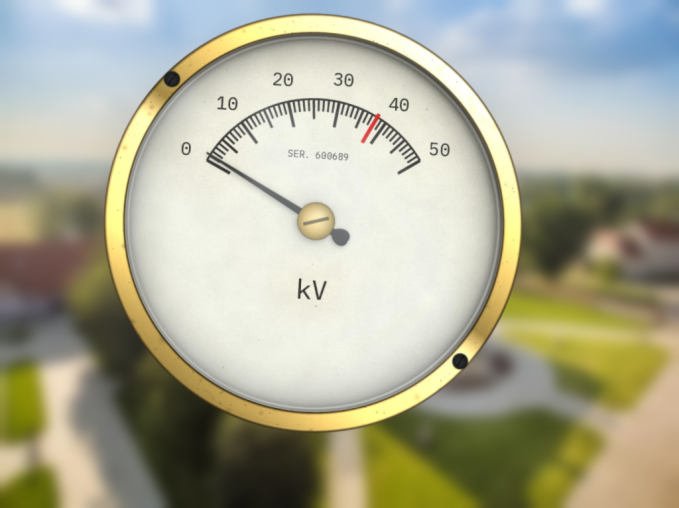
1 kV
